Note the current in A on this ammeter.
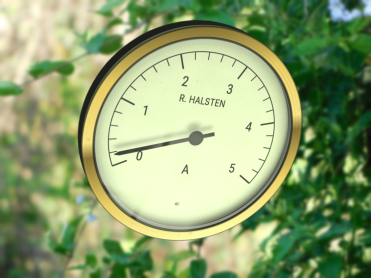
0.2 A
